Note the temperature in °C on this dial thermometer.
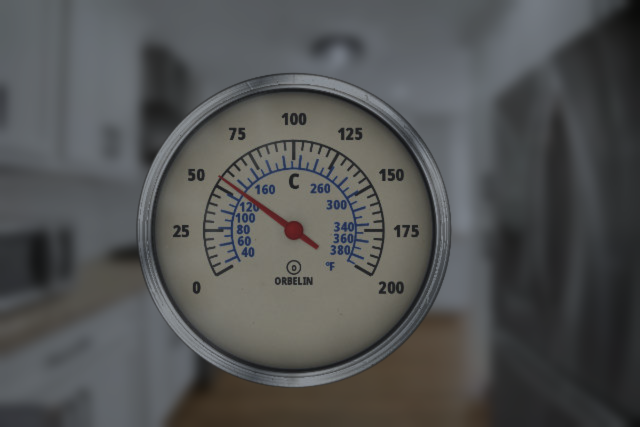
55 °C
